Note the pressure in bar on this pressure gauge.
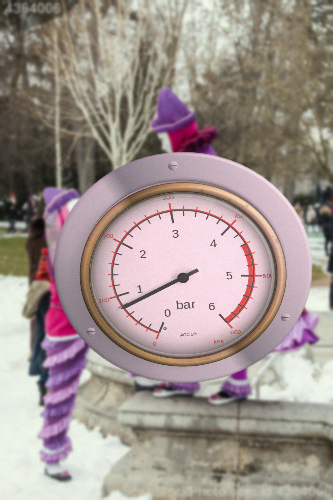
0.8 bar
